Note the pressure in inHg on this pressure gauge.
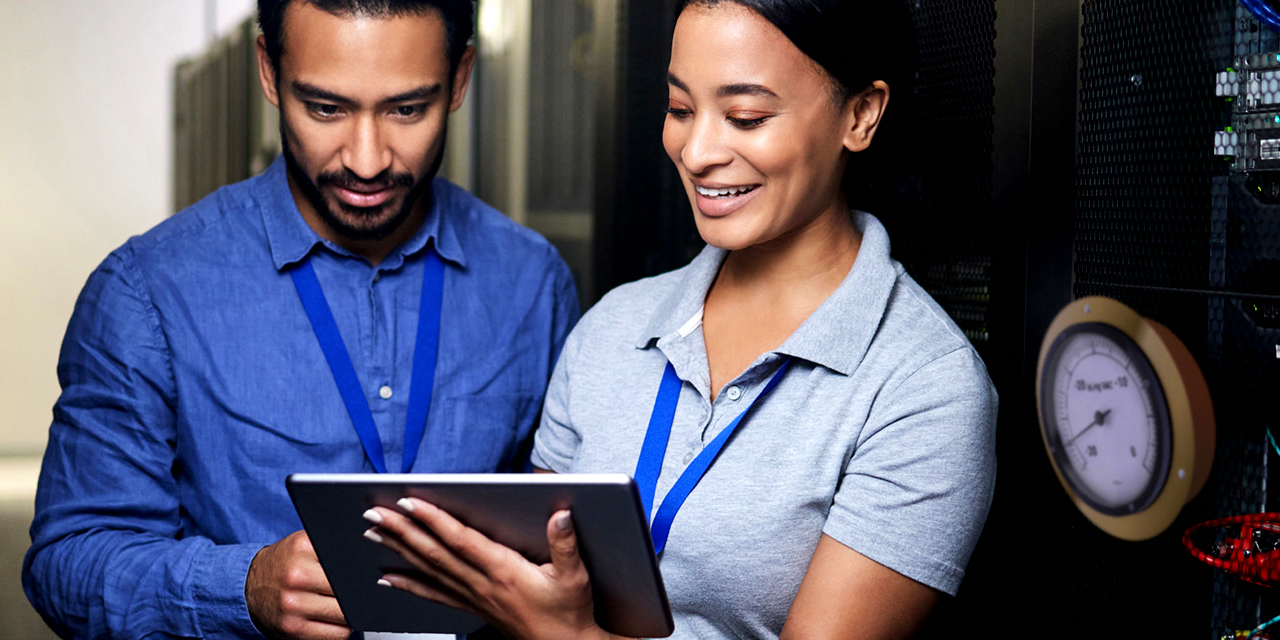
-27.5 inHg
